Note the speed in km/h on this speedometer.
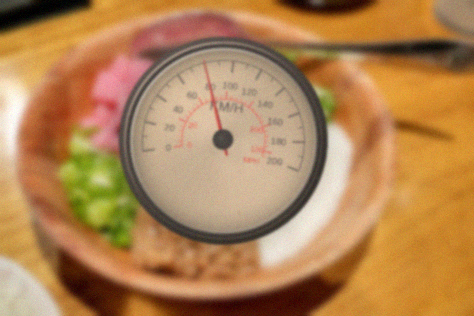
80 km/h
